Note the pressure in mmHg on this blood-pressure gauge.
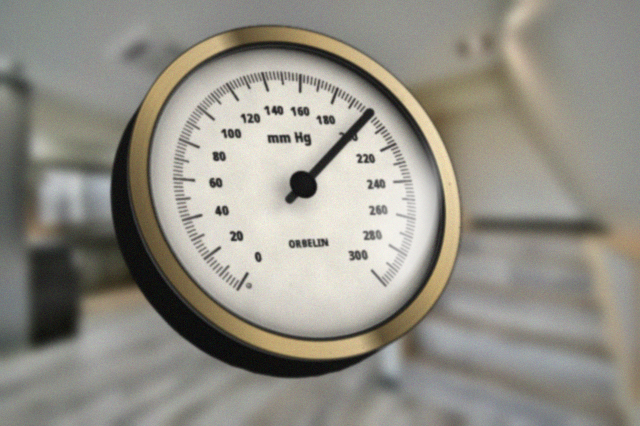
200 mmHg
